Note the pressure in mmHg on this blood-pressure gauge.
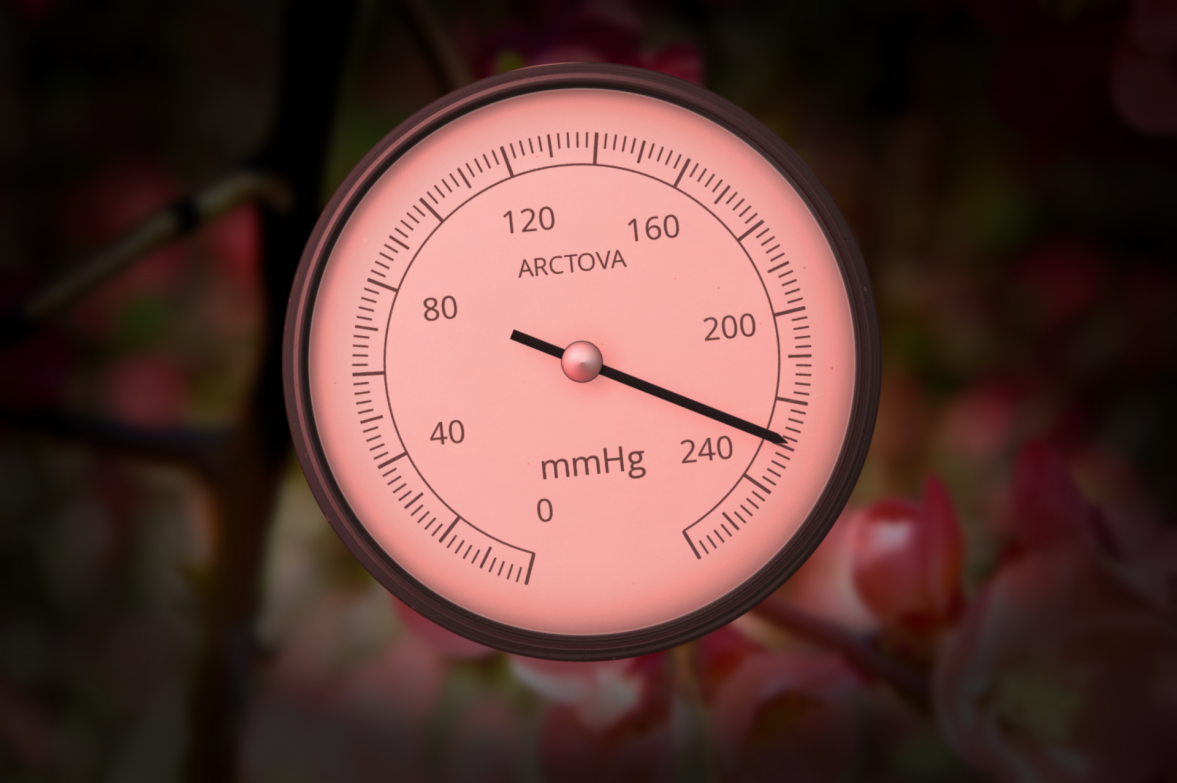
229 mmHg
